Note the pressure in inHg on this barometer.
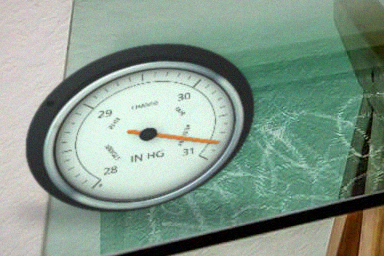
30.8 inHg
